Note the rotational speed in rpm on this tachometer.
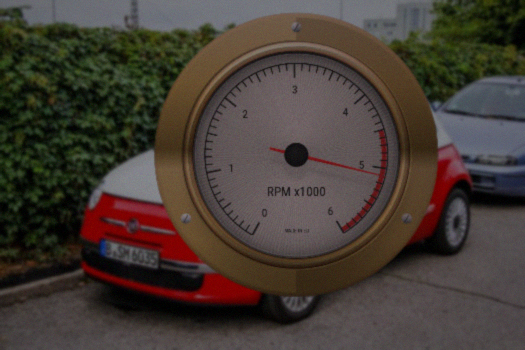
5100 rpm
